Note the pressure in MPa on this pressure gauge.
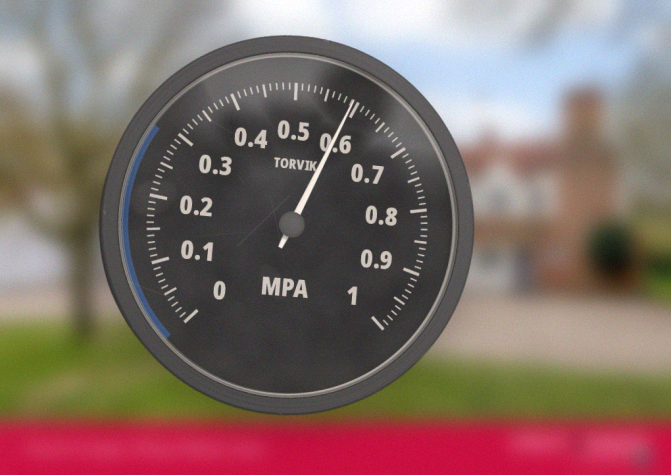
0.59 MPa
